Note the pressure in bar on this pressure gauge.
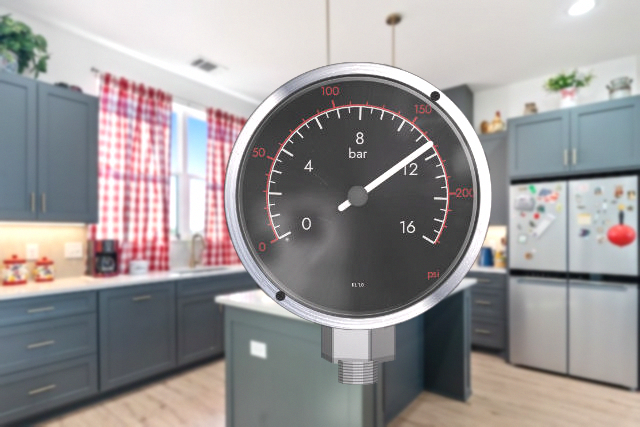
11.5 bar
